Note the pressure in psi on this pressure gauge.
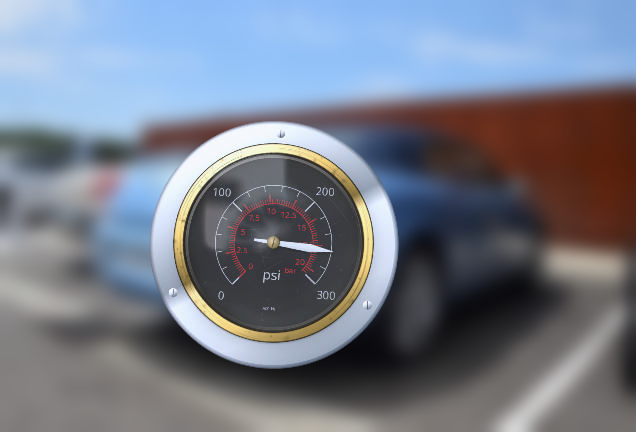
260 psi
